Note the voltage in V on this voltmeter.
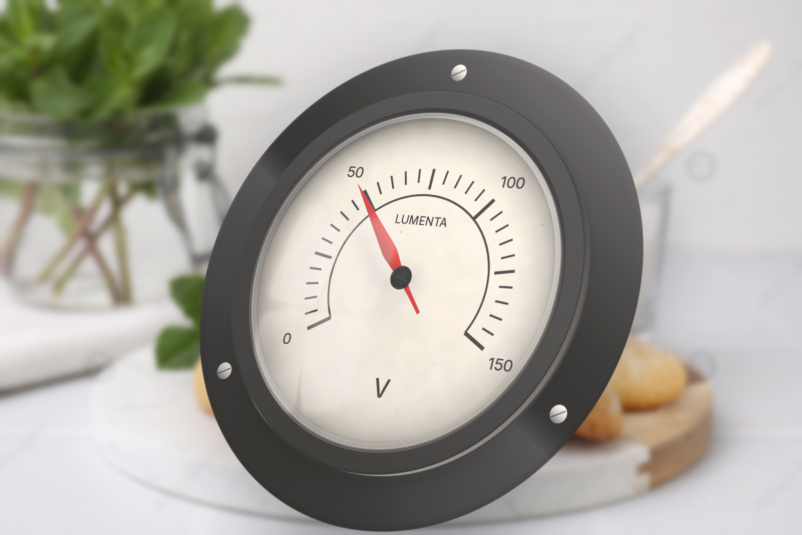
50 V
